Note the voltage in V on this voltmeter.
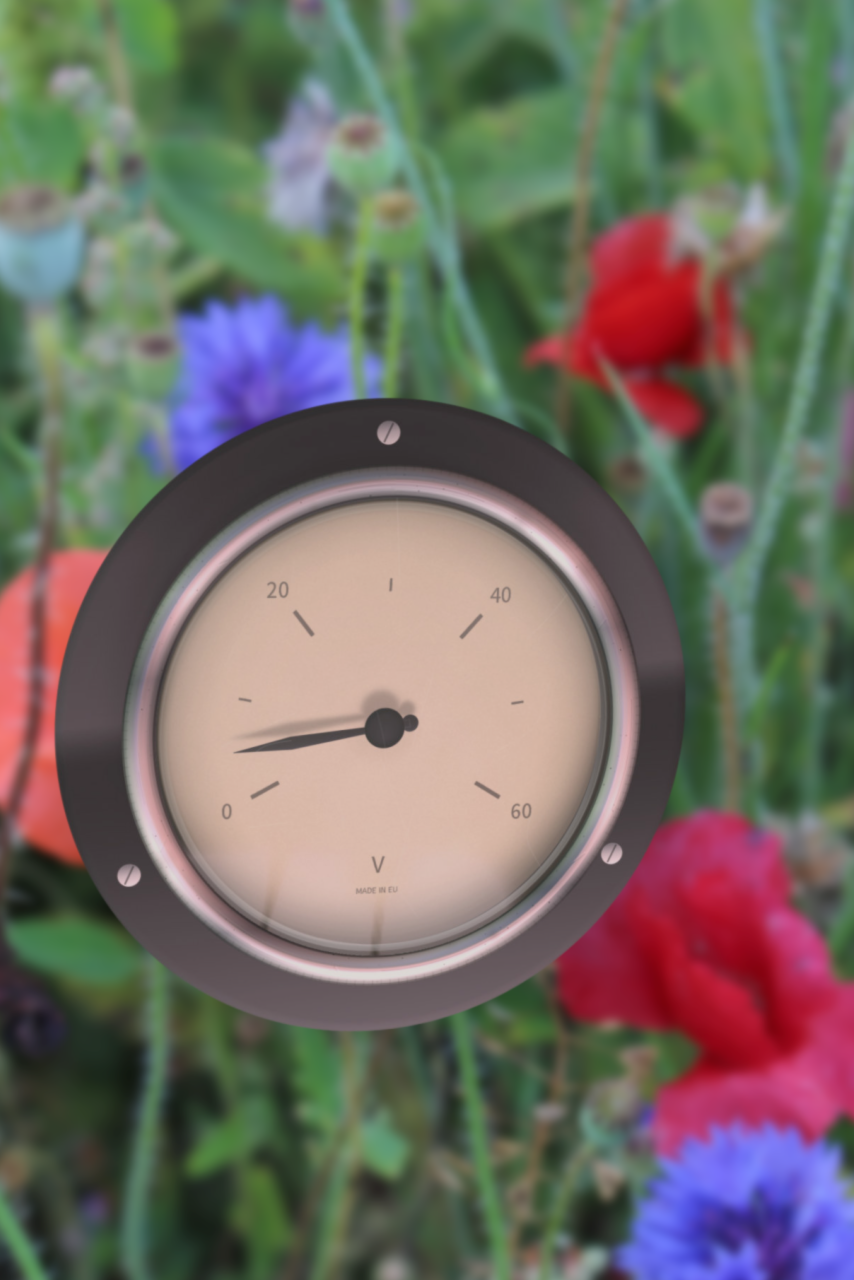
5 V
